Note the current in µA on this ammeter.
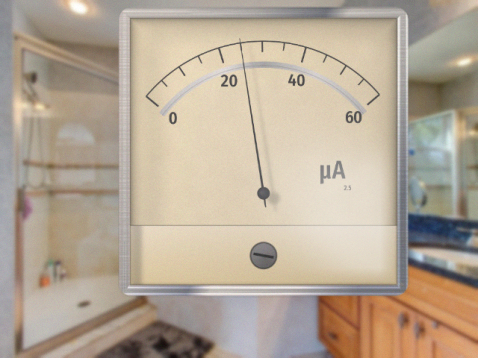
25 µA
